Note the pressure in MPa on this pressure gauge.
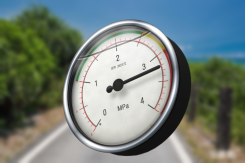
3.25 MPa
